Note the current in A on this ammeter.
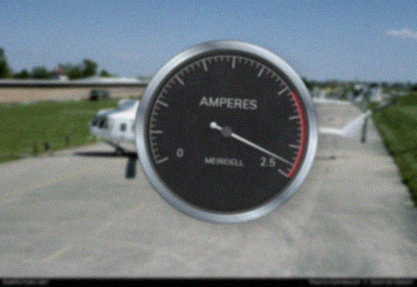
2.4 A
